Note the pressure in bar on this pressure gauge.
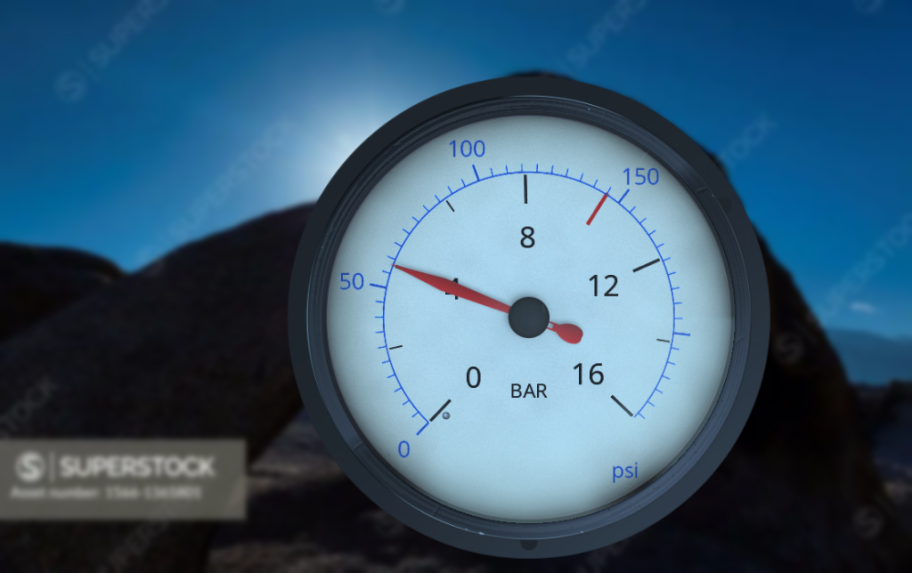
4 bar
